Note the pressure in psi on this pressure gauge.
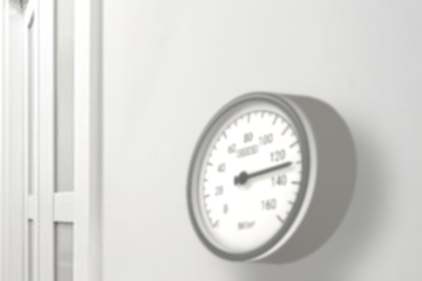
130 psi
